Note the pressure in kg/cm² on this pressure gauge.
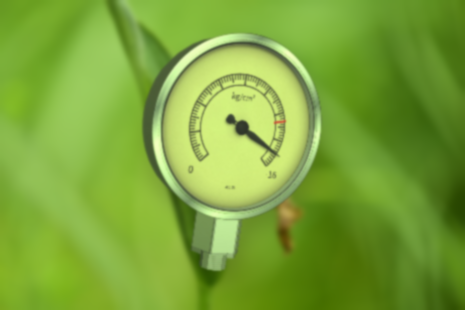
15 kg/cm²
